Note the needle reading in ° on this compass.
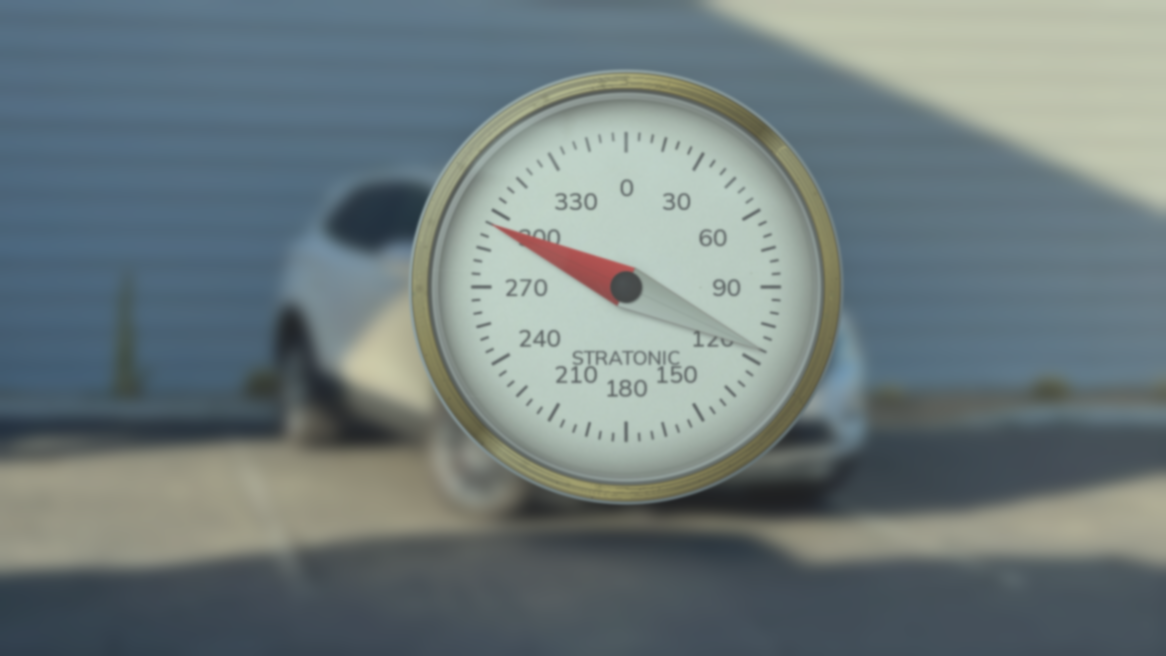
295 °
